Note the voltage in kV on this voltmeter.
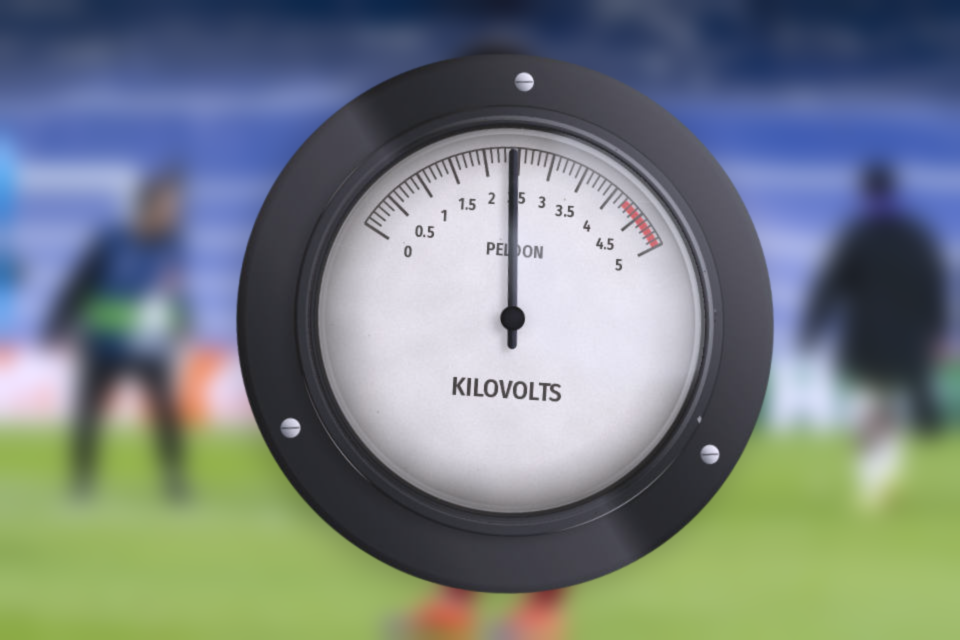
2.4 kV
